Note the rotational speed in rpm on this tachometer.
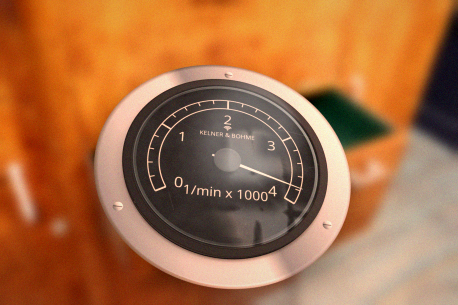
3800 rpm
